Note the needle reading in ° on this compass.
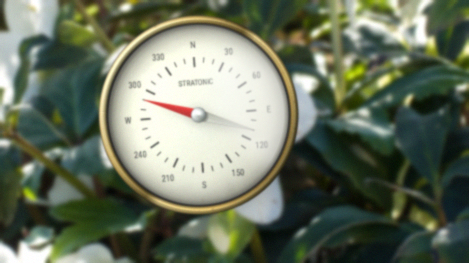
290 °
